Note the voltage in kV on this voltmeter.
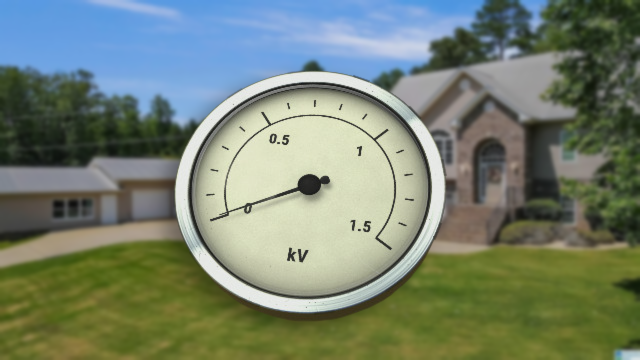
0 kV
